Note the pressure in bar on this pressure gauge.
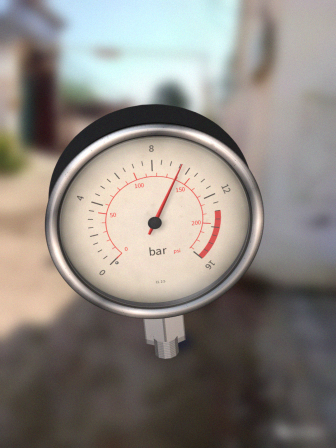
9.5 bar
